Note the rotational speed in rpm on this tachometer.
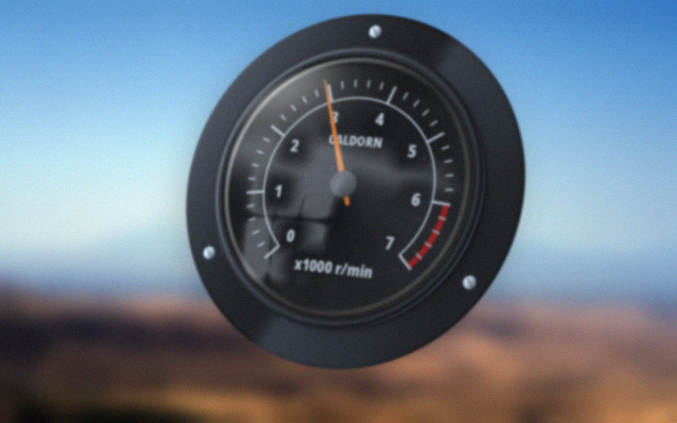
3000 rpm
